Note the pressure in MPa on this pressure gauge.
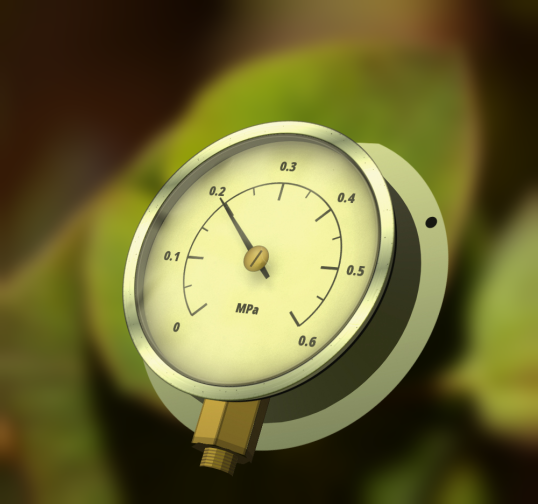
0.2 MPa
